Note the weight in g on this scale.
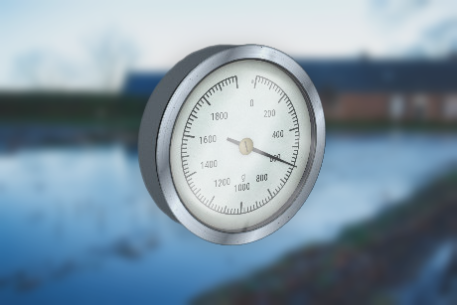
600 g
